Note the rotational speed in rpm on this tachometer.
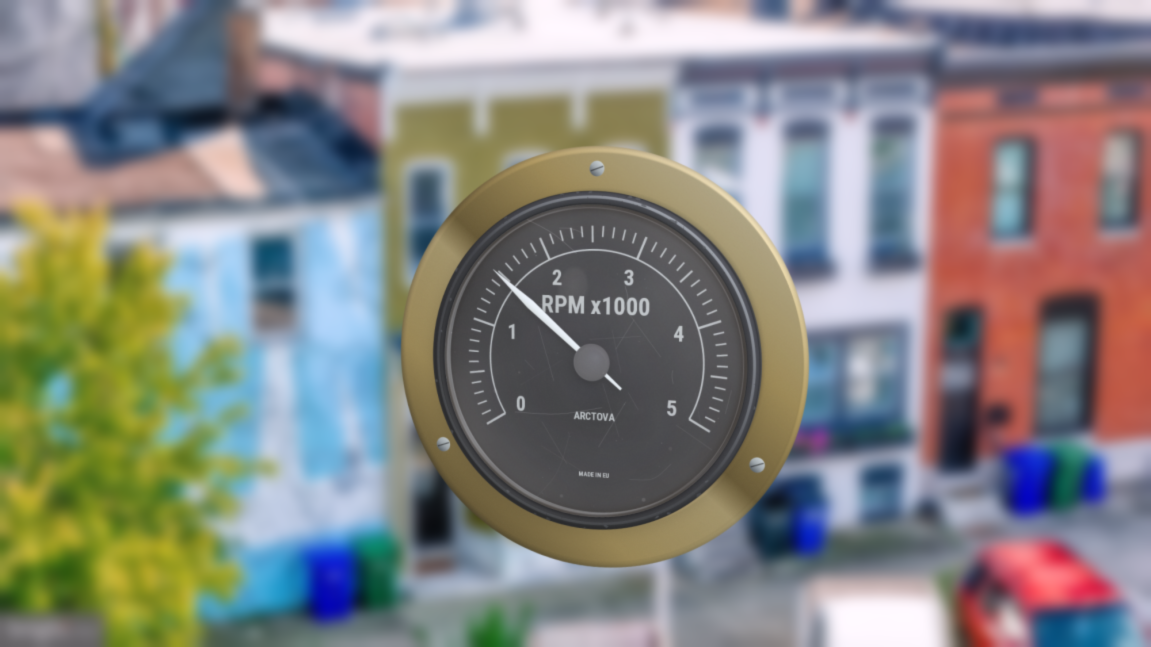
1500 rpm
